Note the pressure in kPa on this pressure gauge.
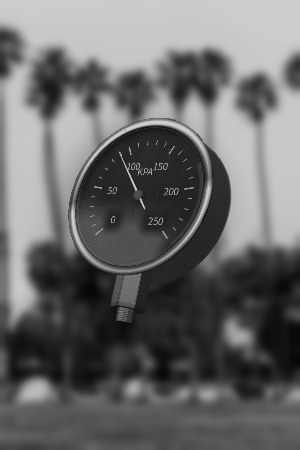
90 kPa
